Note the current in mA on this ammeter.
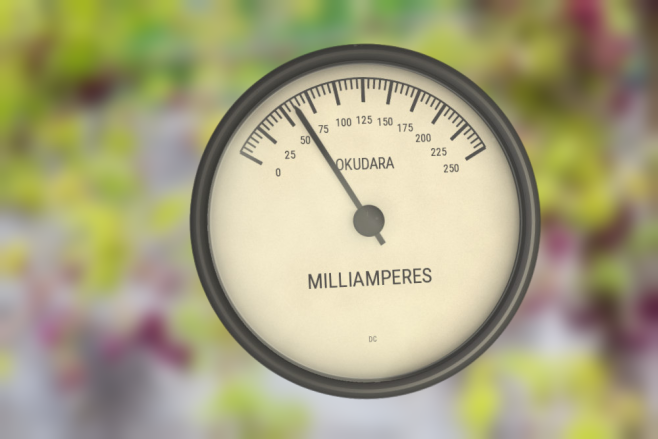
60 mA
